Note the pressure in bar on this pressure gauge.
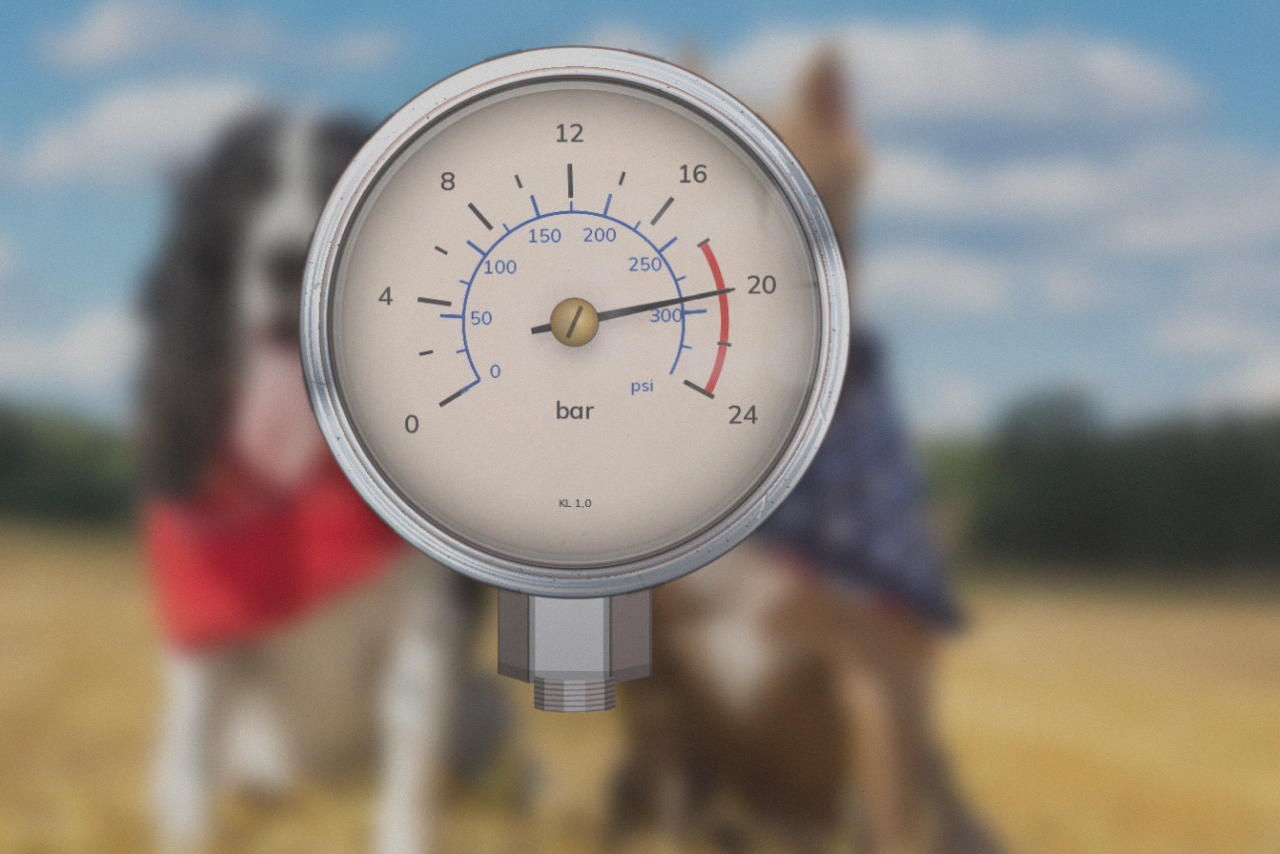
20 bar
